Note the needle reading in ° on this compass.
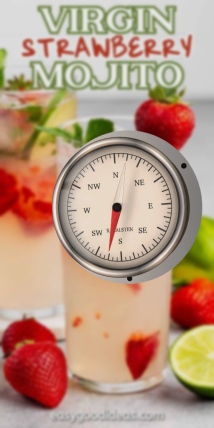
195 °
